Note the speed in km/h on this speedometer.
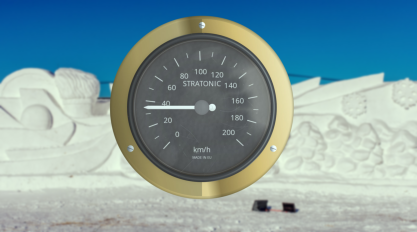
35 km/h
